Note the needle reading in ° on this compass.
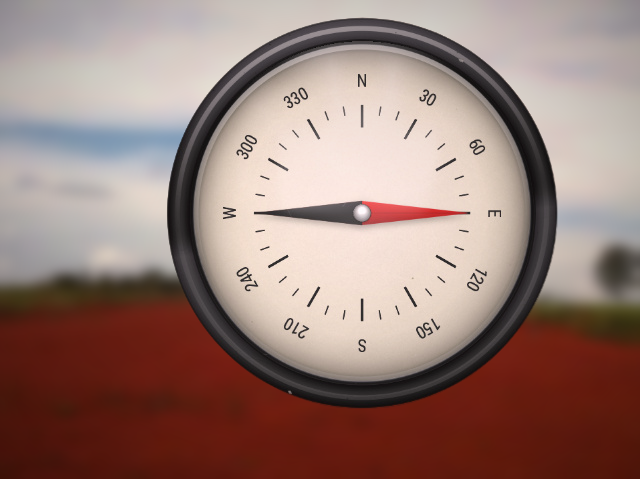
90 °
